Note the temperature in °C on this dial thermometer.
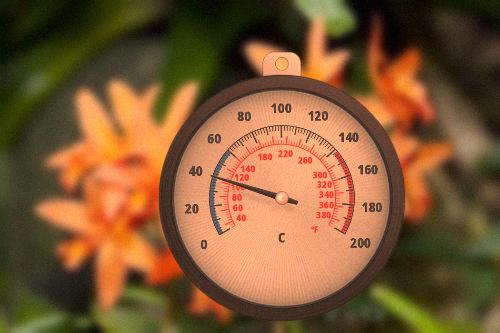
40 °C
